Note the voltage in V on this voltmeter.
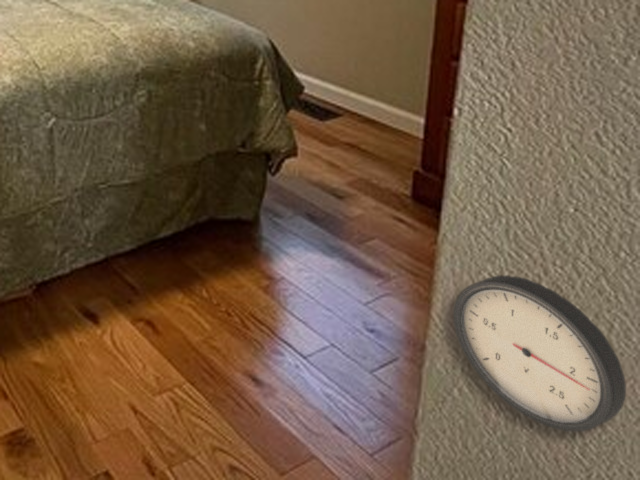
2.1 V
